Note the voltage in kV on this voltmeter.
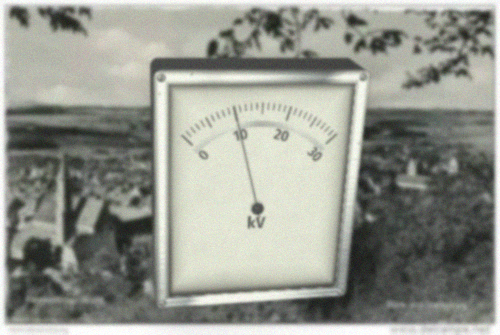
10 kV
